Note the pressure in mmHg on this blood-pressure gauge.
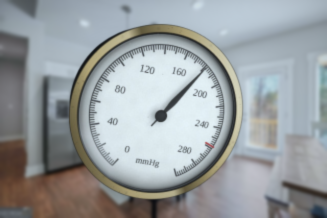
180 mmHg
